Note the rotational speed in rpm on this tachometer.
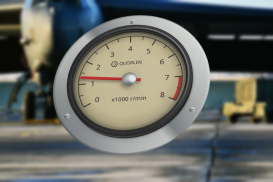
1250 rpm
